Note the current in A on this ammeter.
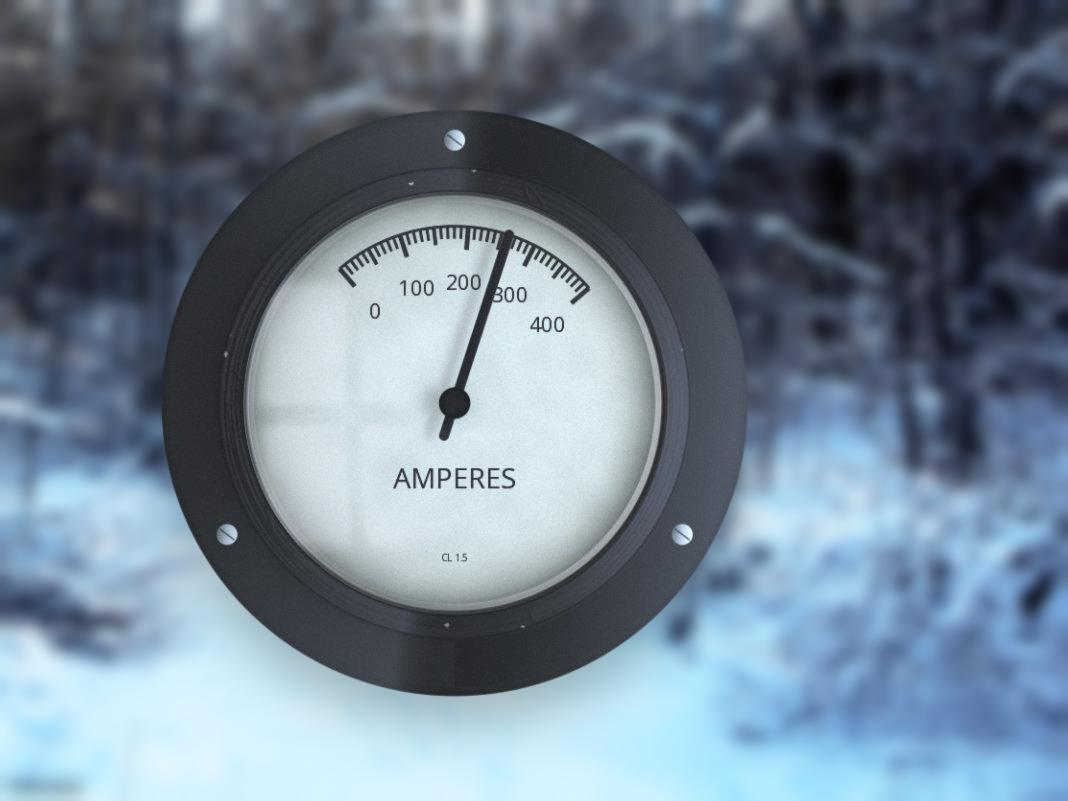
260 A
